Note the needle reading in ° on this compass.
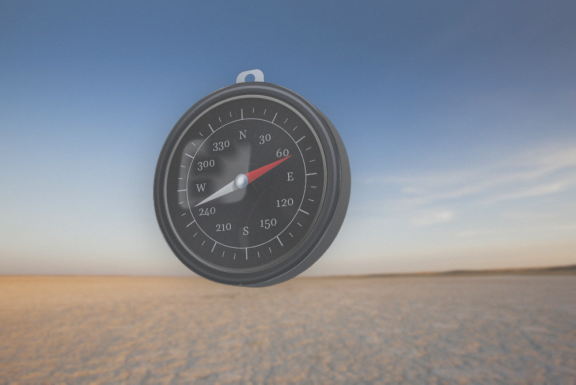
70 °
